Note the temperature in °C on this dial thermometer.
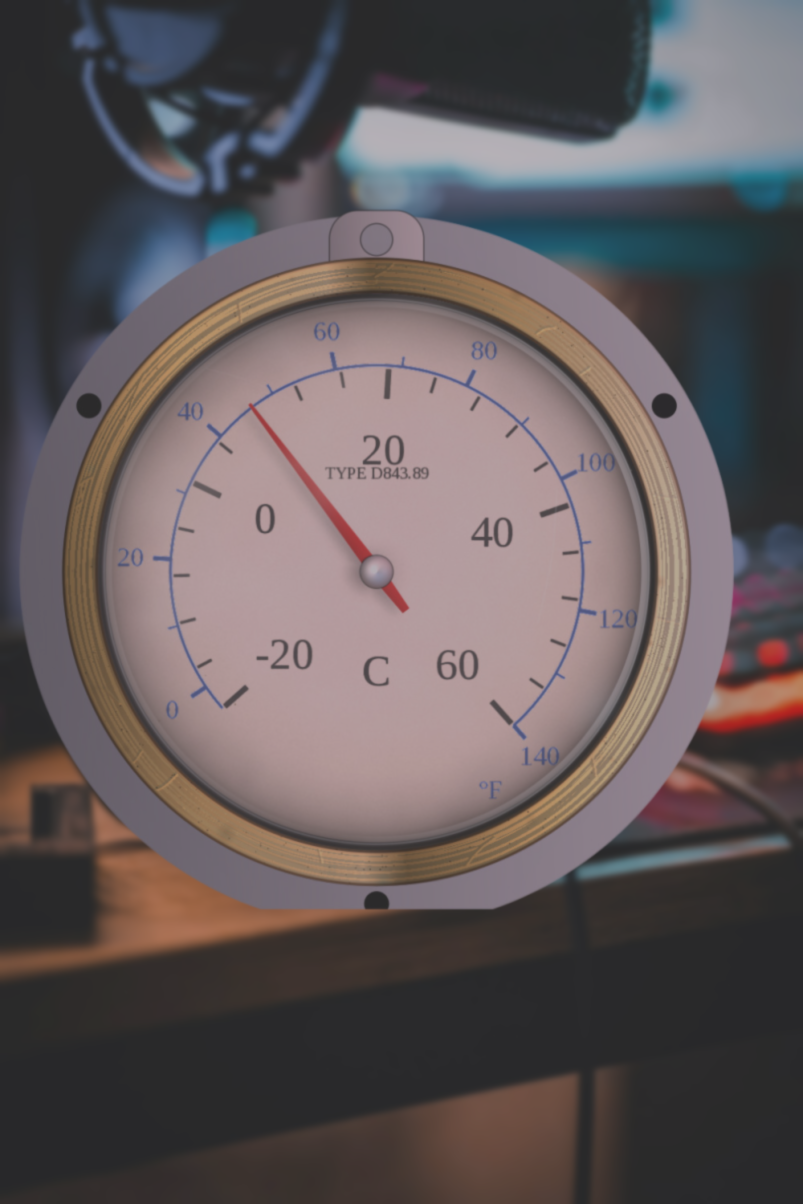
8 °C
